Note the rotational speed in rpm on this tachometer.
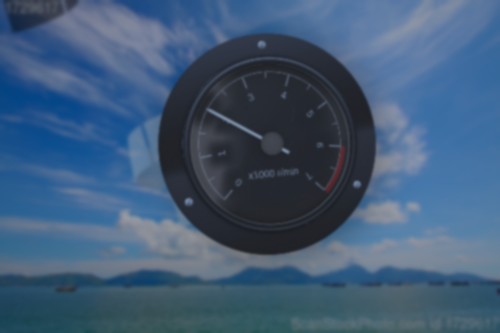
2000 rpm
